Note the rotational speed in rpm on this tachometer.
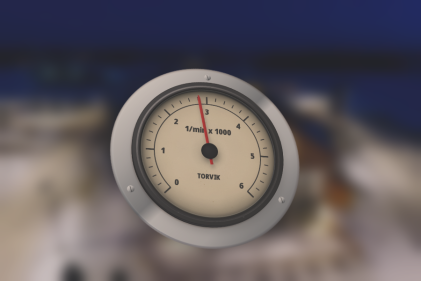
2800 rpm
